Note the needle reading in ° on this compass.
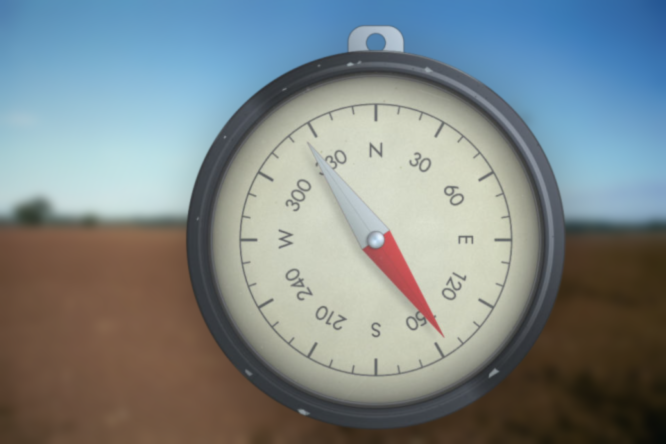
145 °
